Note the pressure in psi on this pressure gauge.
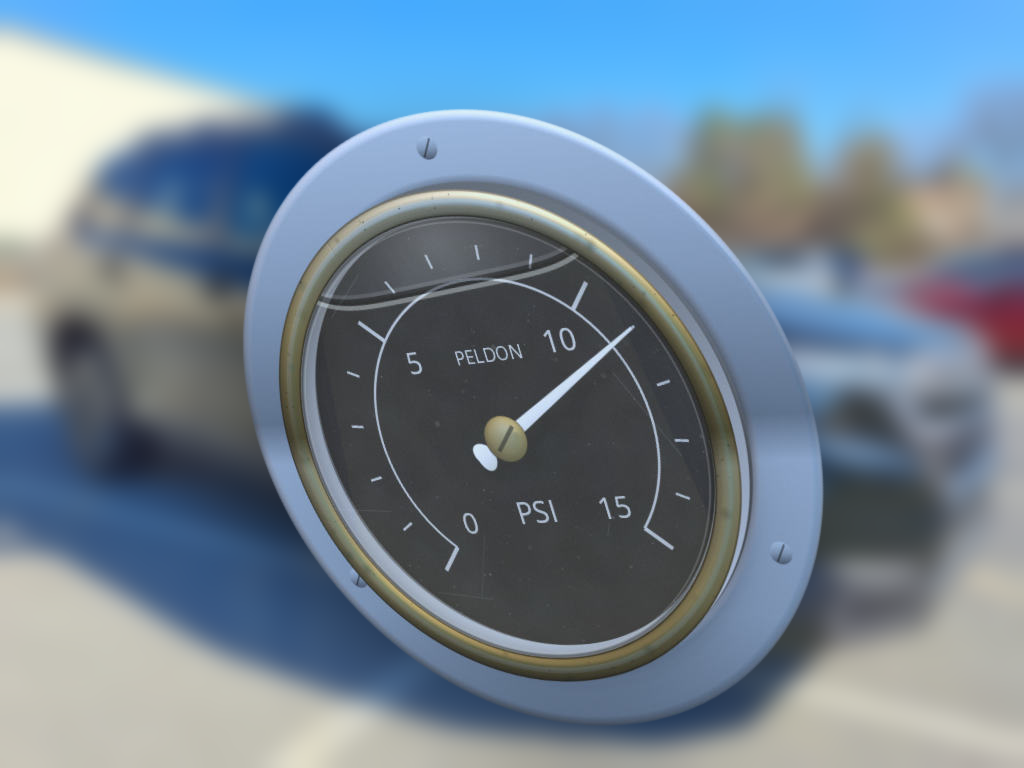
11 psi
